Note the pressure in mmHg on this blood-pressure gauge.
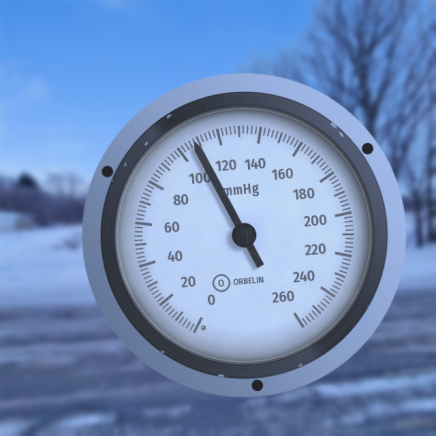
108 mmHg
